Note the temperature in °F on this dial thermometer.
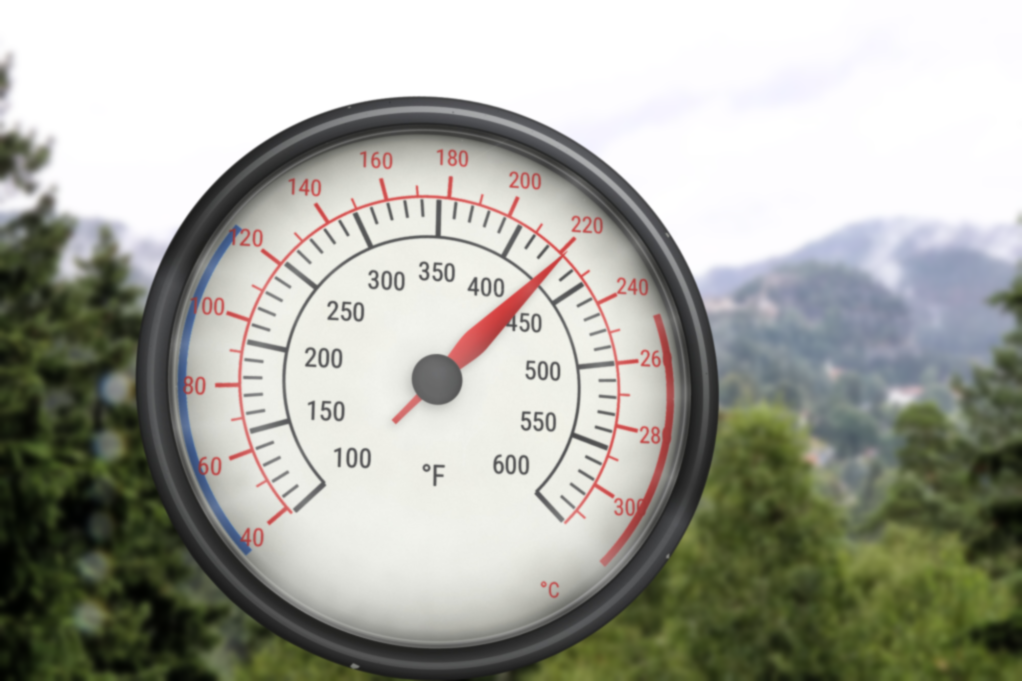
430 °F
